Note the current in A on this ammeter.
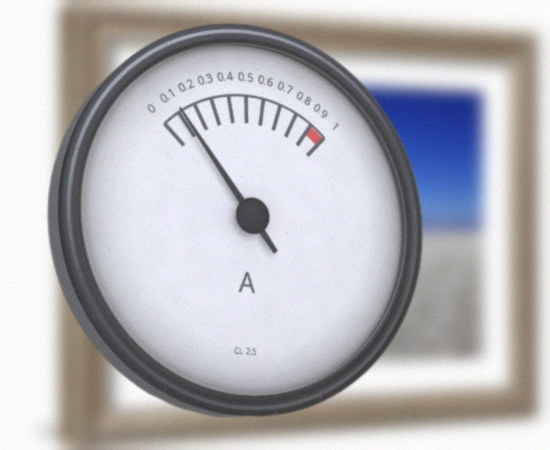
0.1 A
